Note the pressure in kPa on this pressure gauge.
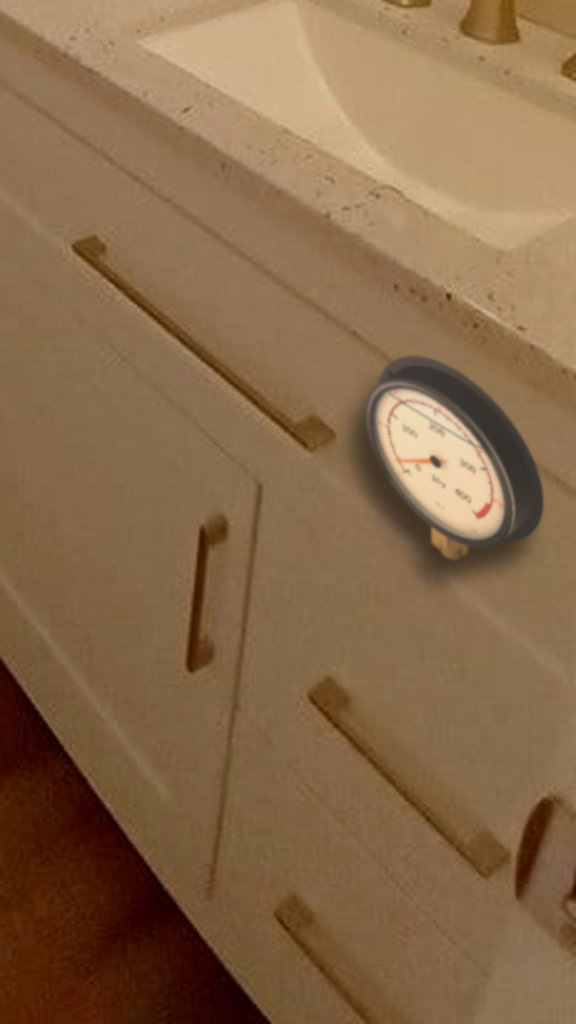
20 kPa
